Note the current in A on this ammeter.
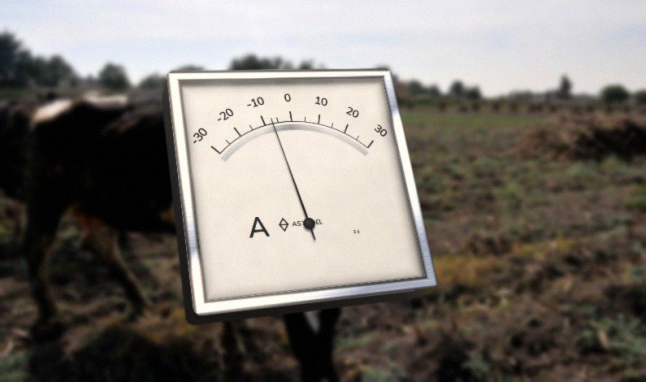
-7.5 A
